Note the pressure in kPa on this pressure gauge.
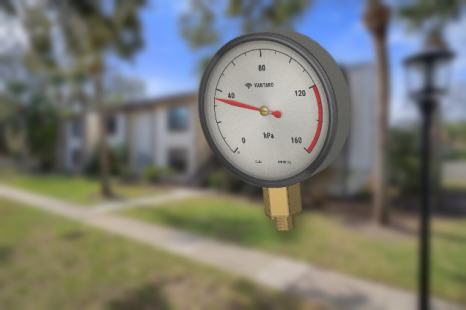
35 kPa
